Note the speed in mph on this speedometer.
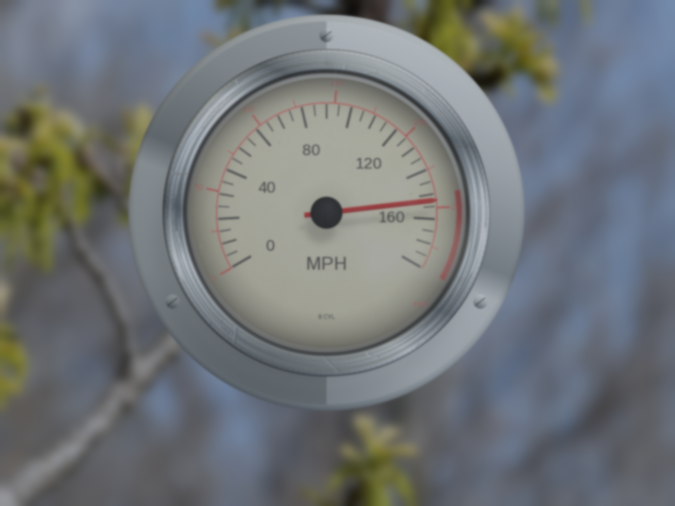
152.5 mph
